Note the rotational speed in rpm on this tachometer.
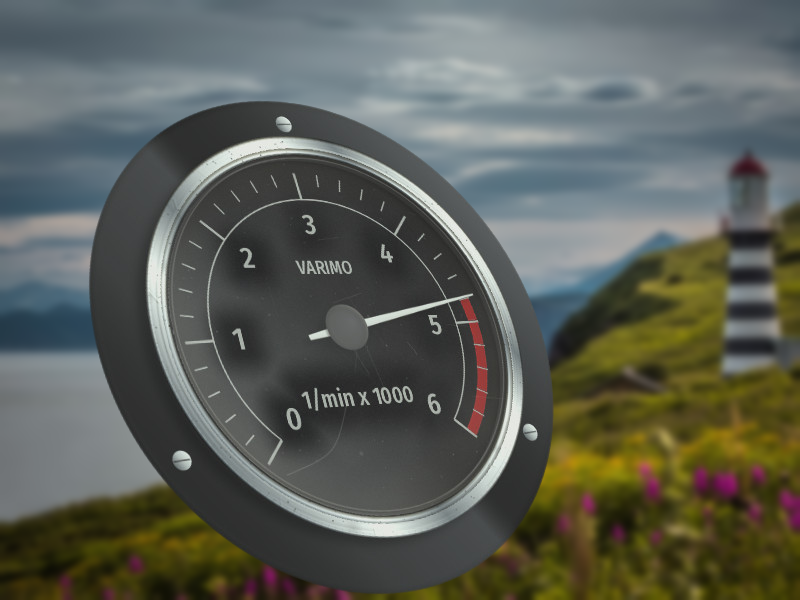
4800 rpm
